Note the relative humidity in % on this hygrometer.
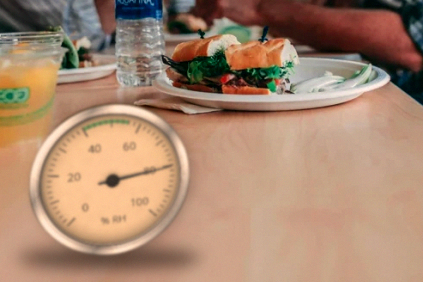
80 %
